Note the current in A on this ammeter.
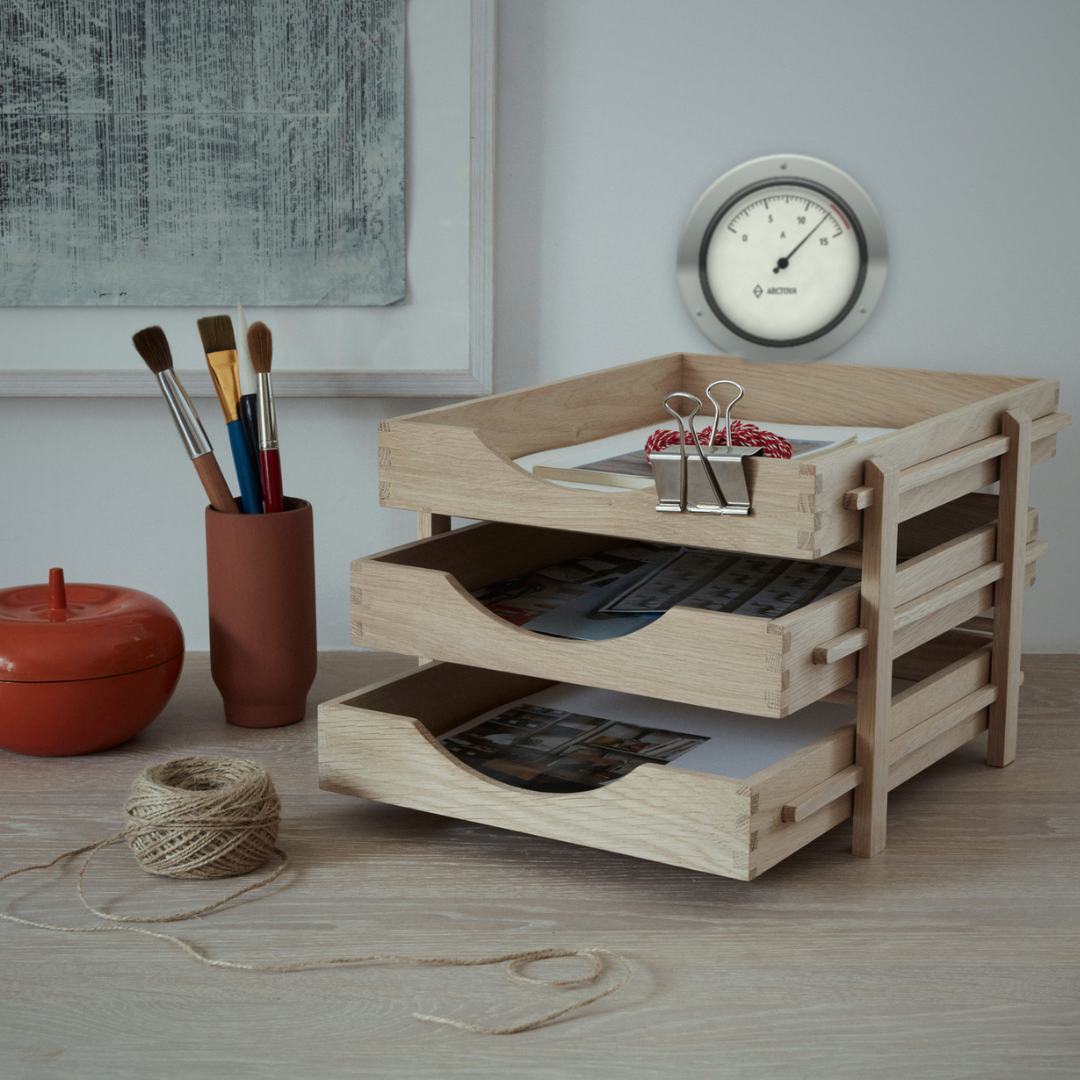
12.5 A
